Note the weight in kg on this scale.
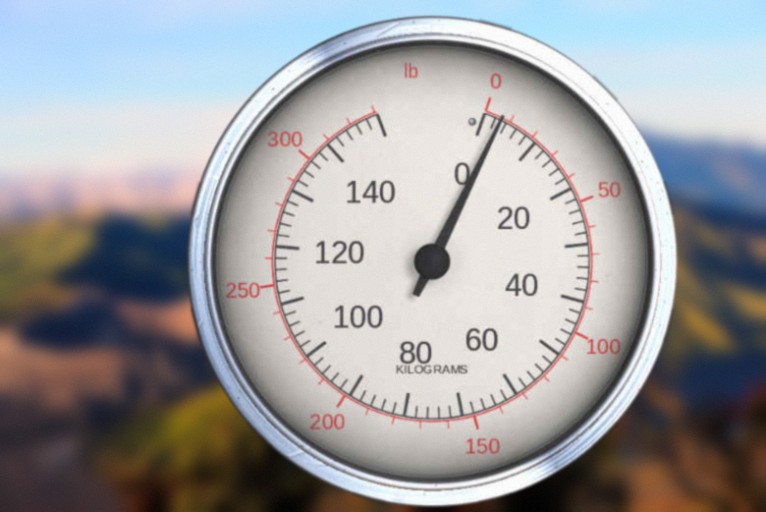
3 kg
